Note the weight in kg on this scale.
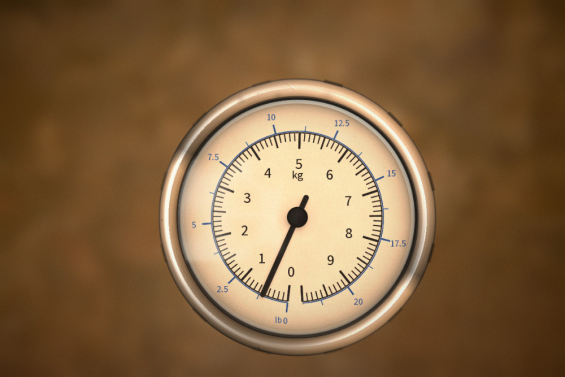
0.5 kg
